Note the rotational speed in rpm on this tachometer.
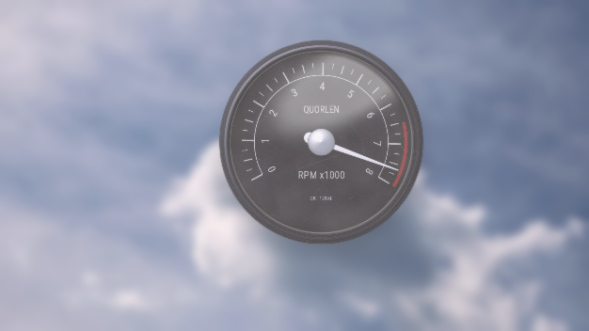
7625 rpm
